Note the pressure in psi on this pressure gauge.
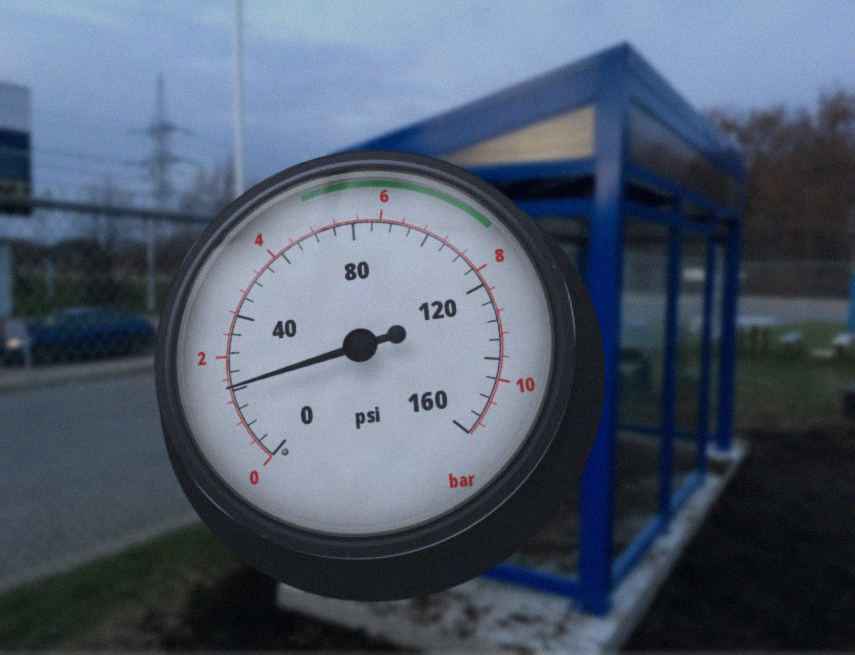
20 psi
